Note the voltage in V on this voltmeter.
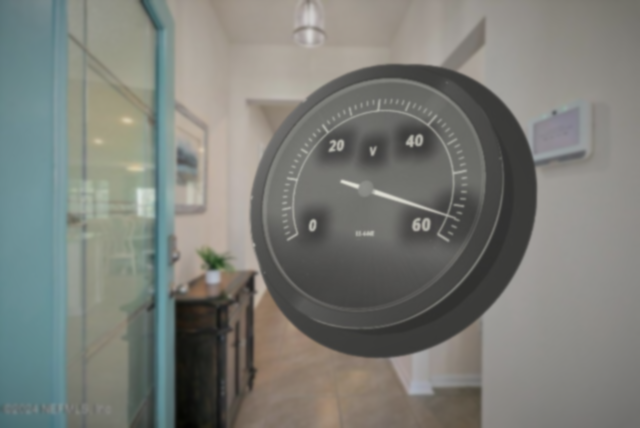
57 V
